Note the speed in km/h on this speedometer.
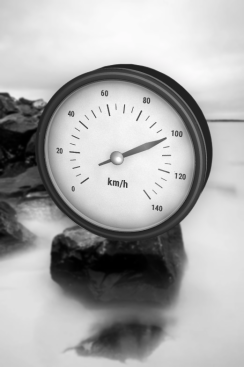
100 km/h
